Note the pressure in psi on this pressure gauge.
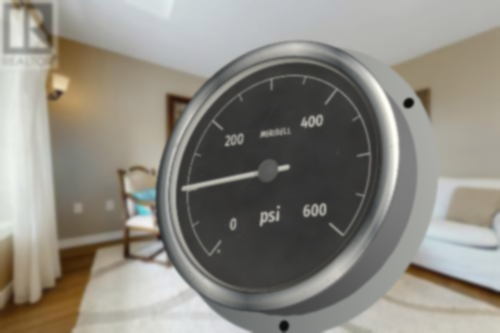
100 psi
